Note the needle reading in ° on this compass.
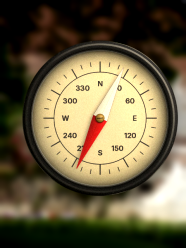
205 °
